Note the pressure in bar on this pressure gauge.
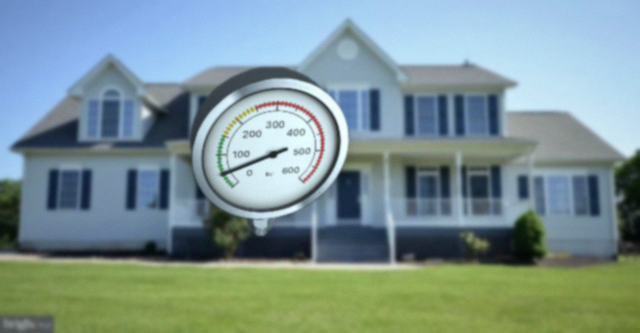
50 bar
